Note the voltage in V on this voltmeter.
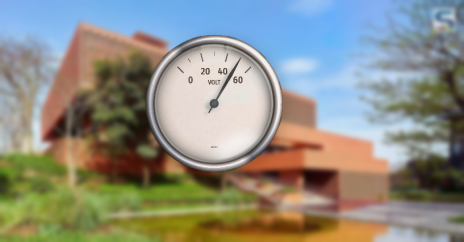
50 V
